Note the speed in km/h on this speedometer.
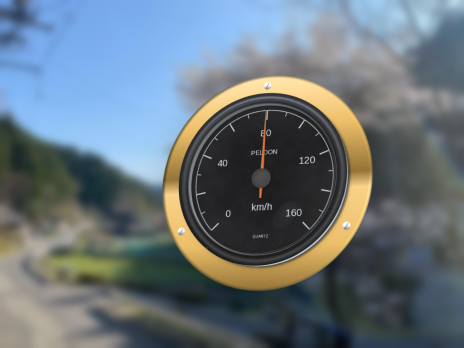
80 km/h
